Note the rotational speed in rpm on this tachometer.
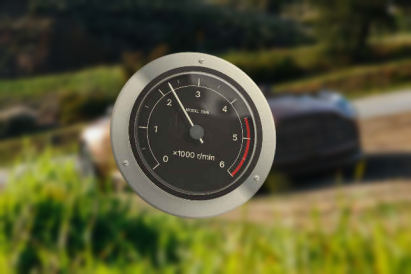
2250 rpm
